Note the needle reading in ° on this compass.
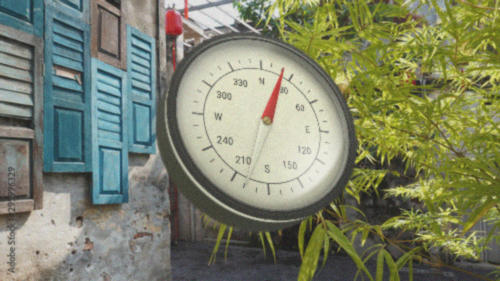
20 °
